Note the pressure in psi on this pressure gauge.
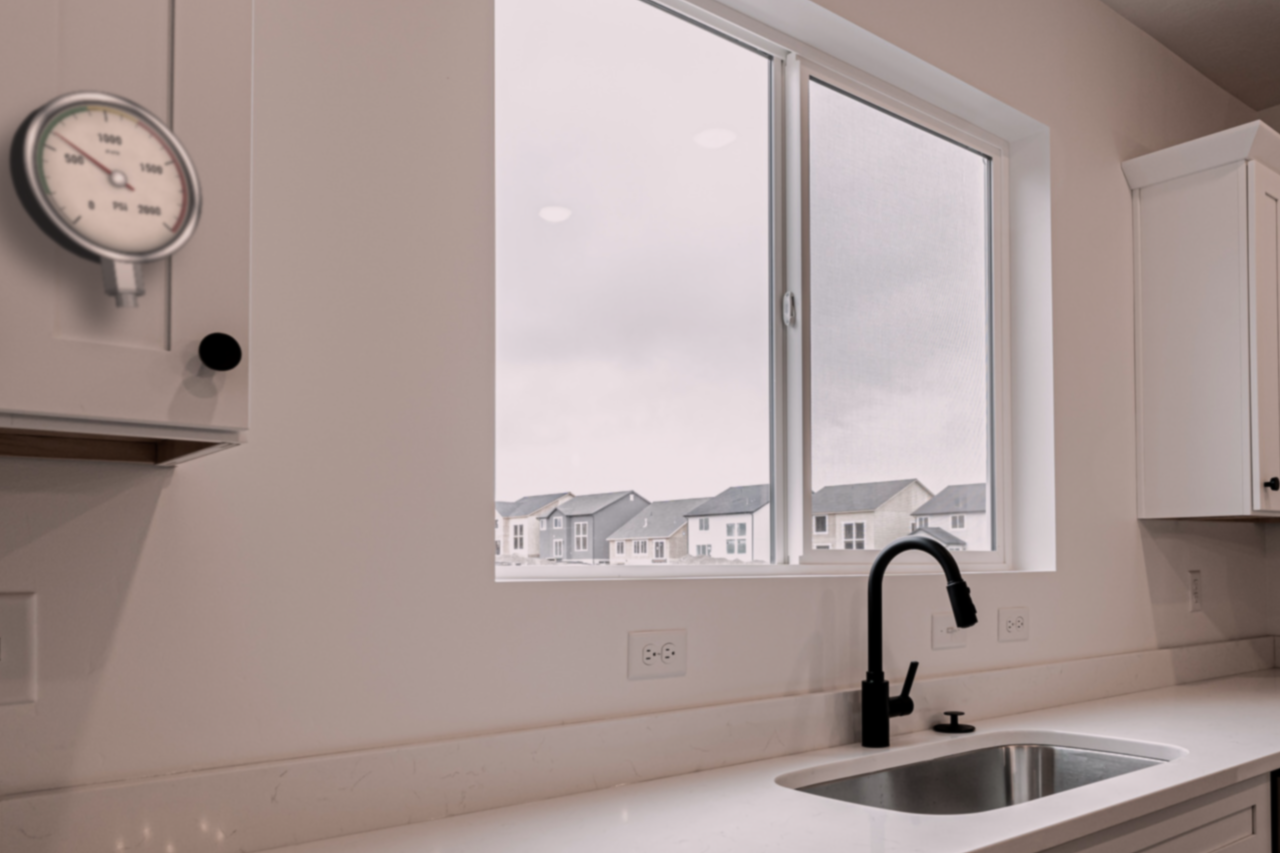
600 psi
